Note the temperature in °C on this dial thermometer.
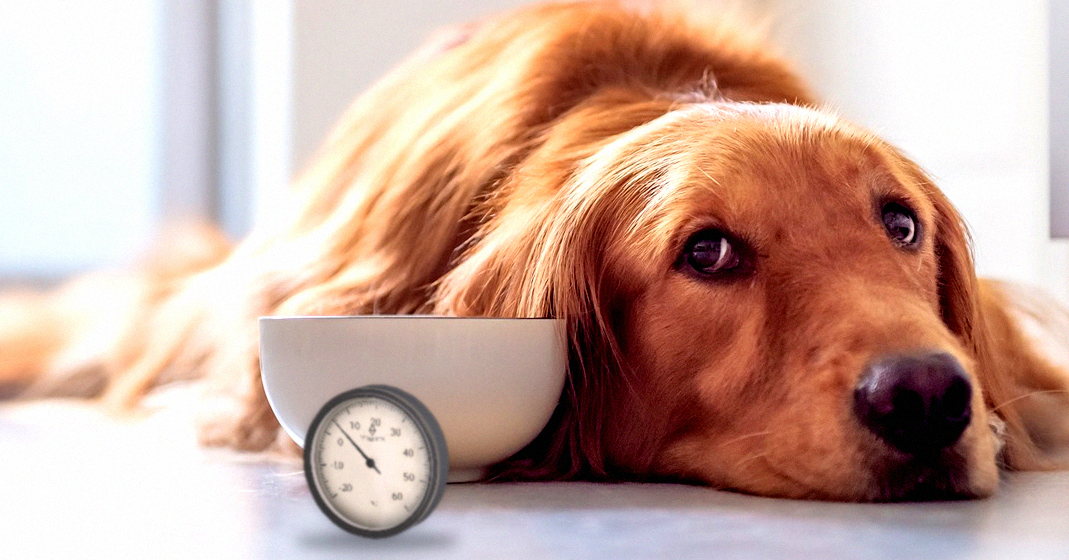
5 °C
